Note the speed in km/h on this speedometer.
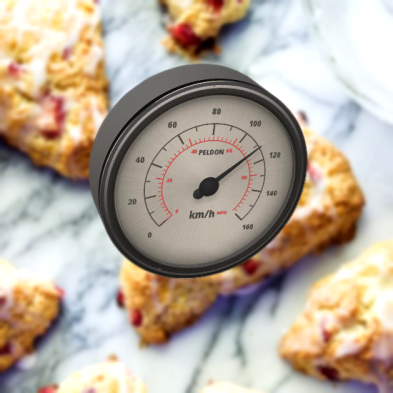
110 km/h
